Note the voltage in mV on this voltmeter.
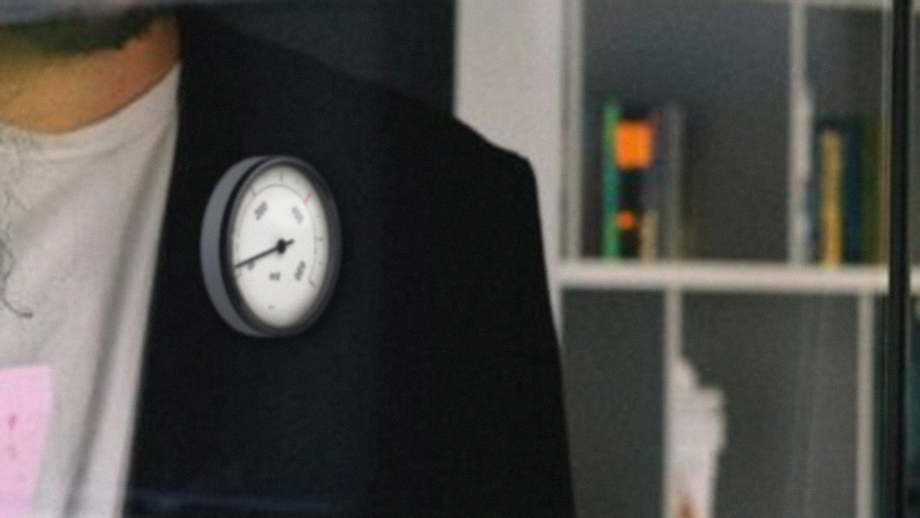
25 mV
